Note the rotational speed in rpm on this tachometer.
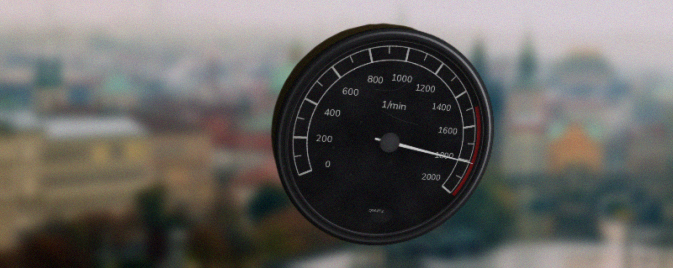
1800 rpm
